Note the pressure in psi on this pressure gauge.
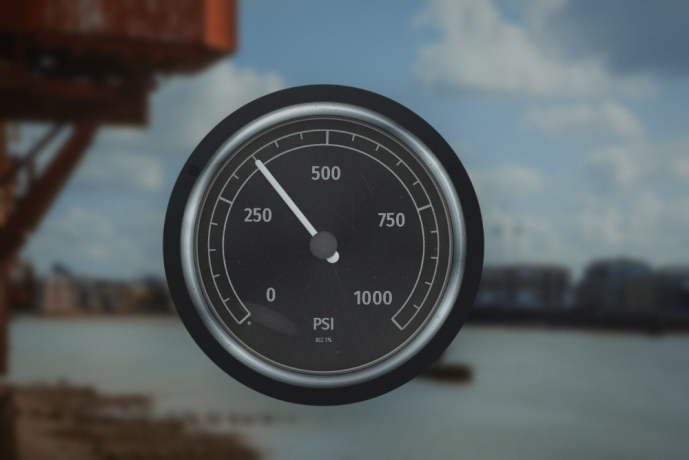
350 psi
